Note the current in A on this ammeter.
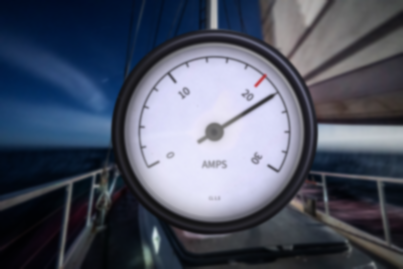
22 A
